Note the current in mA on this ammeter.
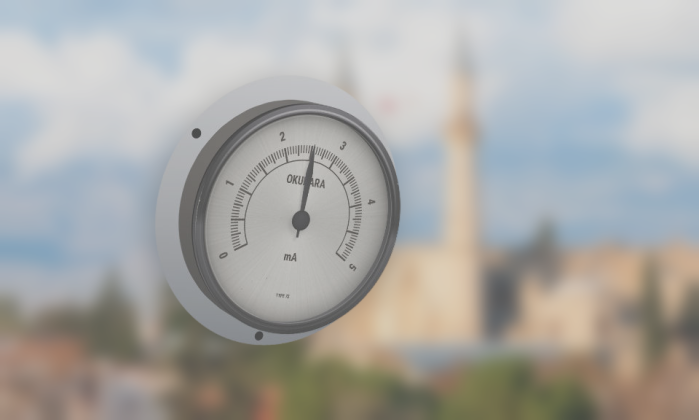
2.5 mA
